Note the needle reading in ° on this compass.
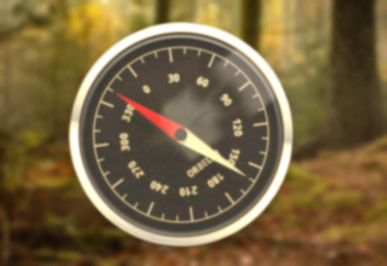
340 °
